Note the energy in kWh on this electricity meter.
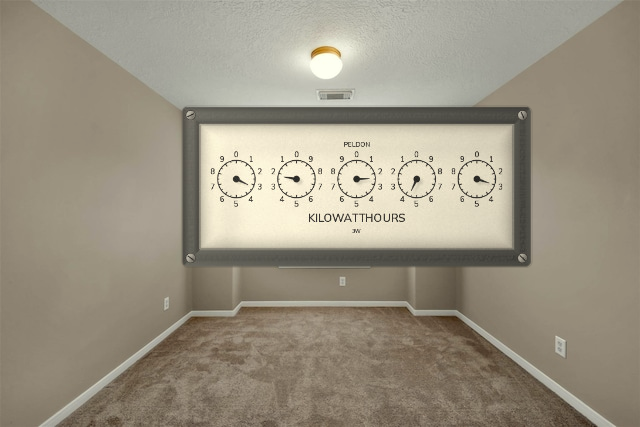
32243 kWh
